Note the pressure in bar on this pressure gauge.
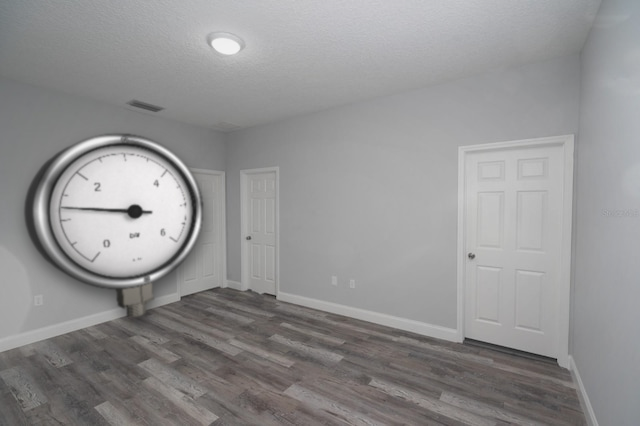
1.25 bar
